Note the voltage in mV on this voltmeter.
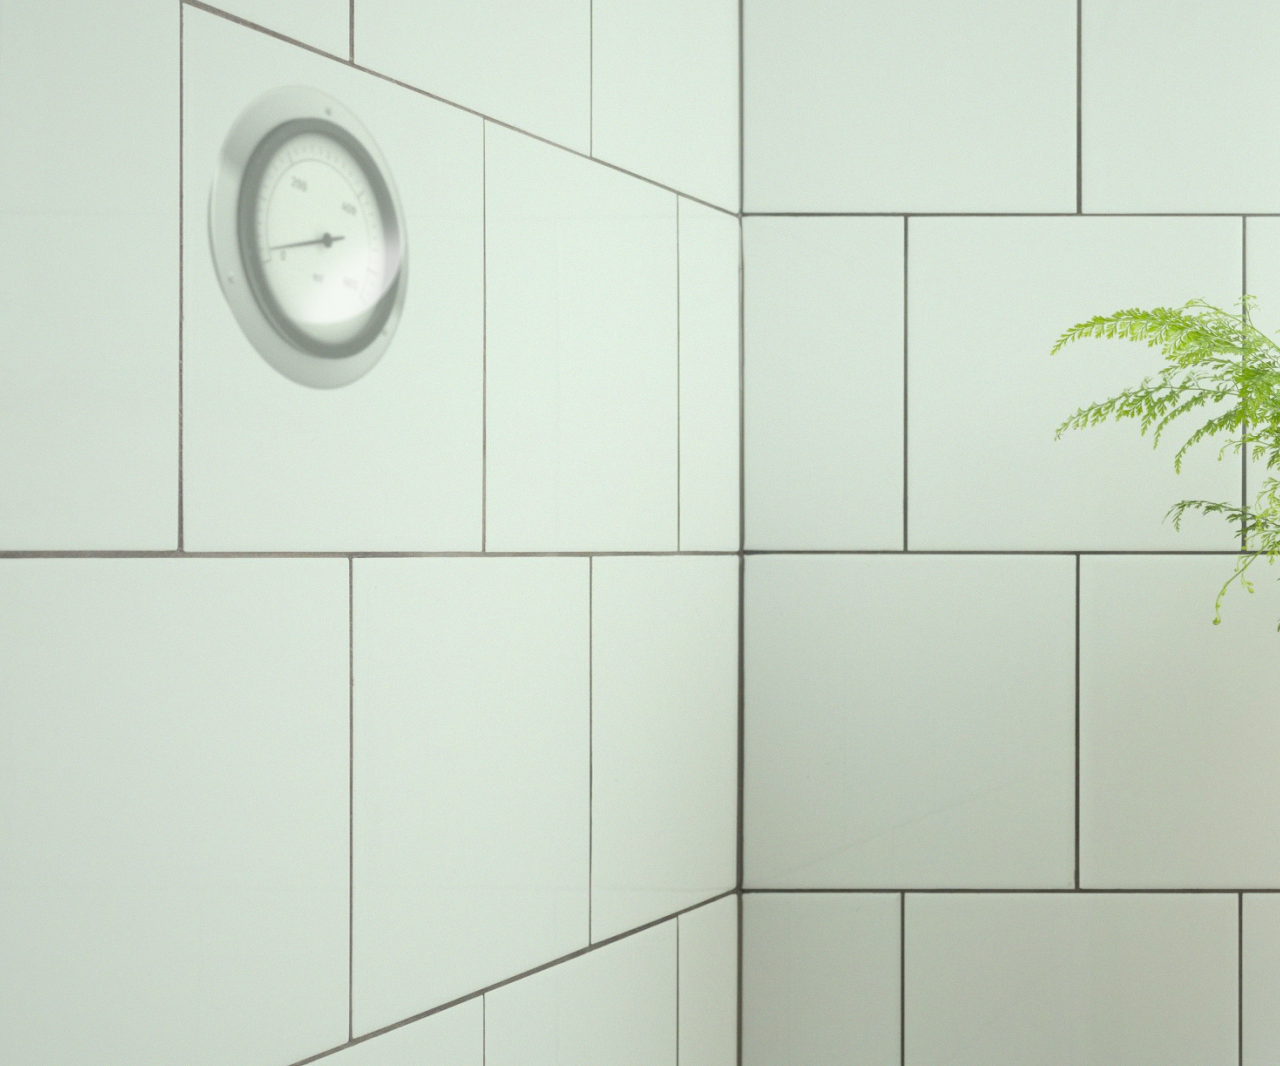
20 mV
